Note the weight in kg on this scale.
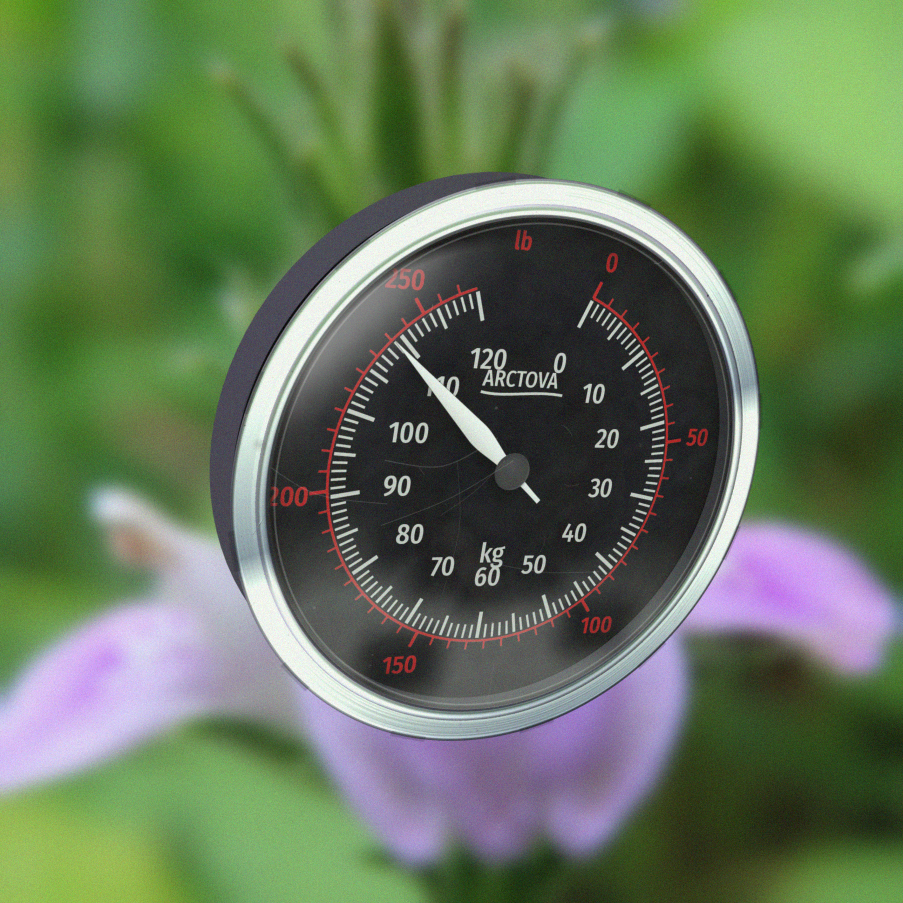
109 kg
